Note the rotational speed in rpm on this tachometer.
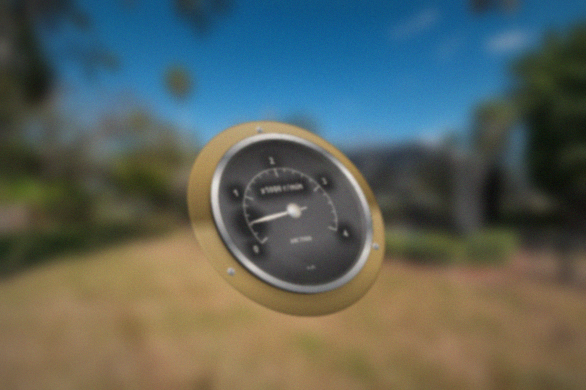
400 rpm
